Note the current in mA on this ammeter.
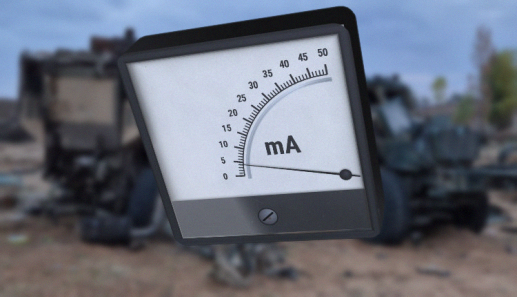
5 mA
